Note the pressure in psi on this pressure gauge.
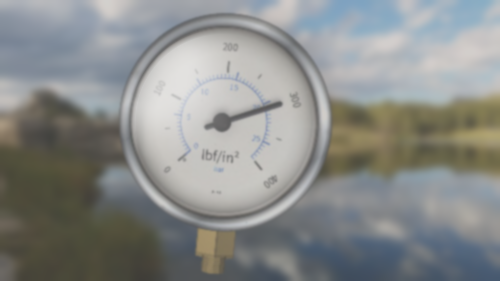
300 psi
